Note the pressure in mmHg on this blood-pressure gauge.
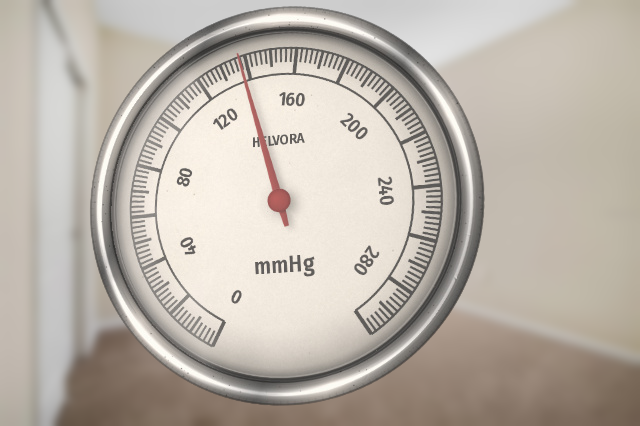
138 mmHg
